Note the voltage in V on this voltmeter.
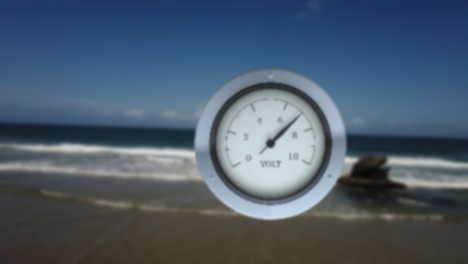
7 V
